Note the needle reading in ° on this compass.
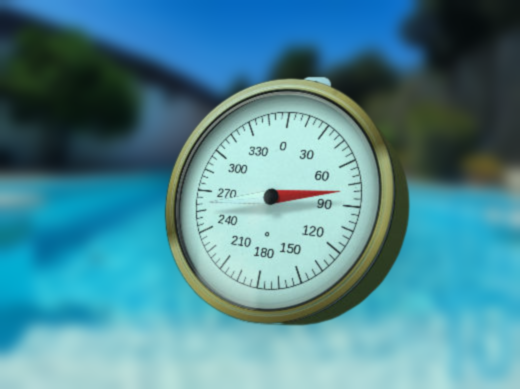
80 °
